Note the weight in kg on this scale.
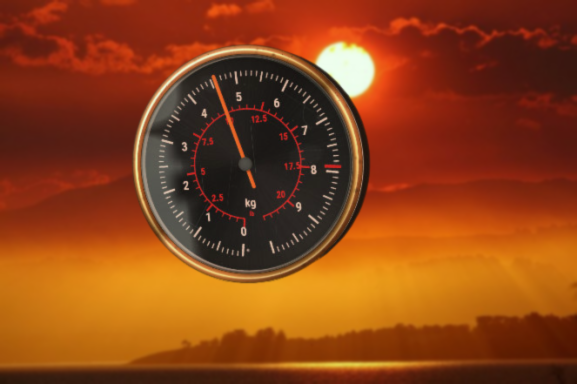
4.6 kg
